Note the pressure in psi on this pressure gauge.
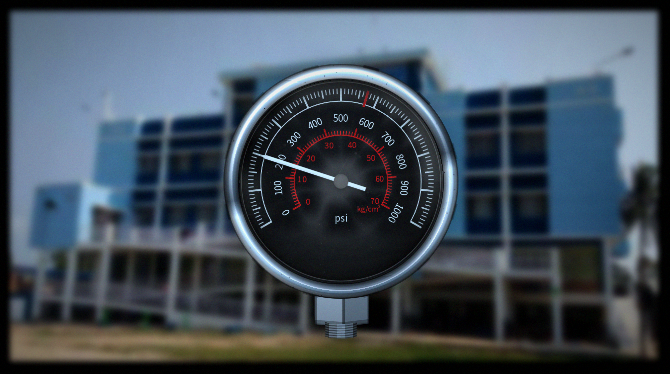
200 psi
